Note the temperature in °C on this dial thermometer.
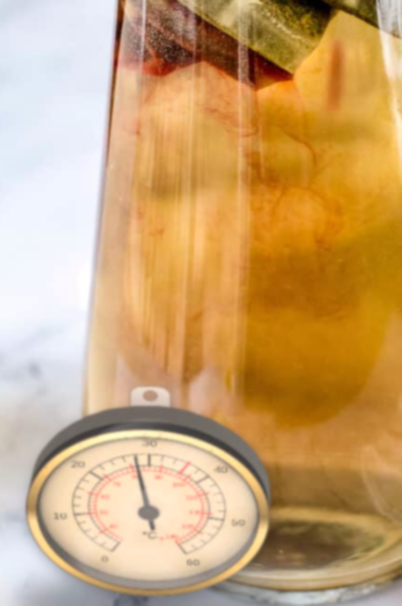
28 °C
